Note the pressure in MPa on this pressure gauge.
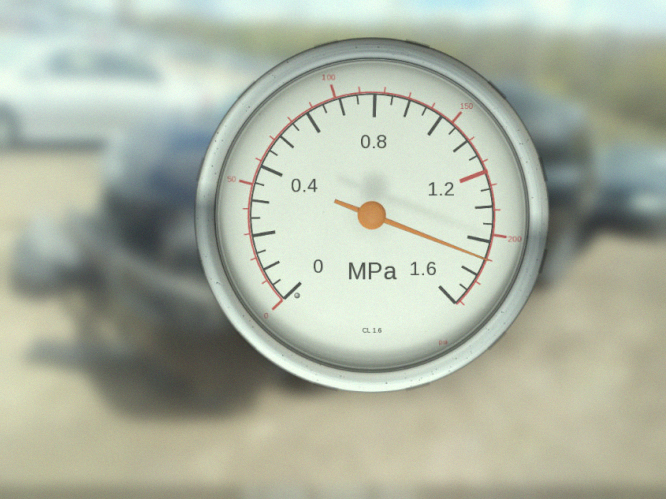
1.45 MPa
